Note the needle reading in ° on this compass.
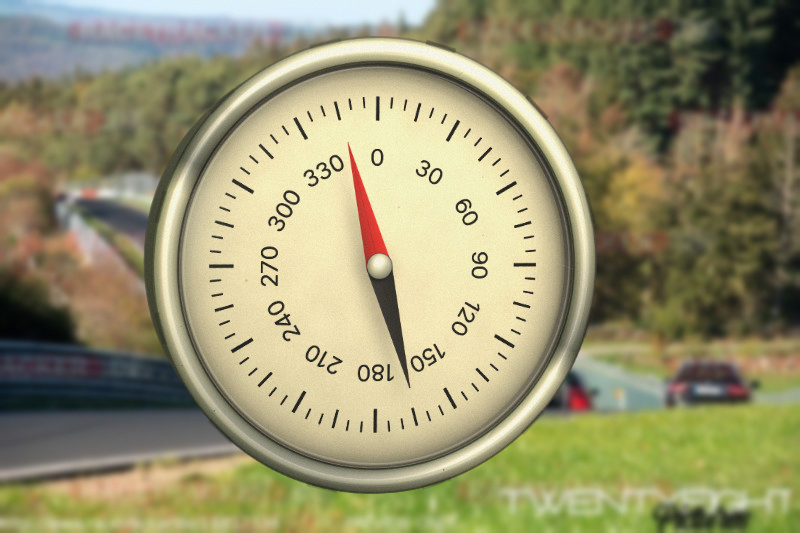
345 °
